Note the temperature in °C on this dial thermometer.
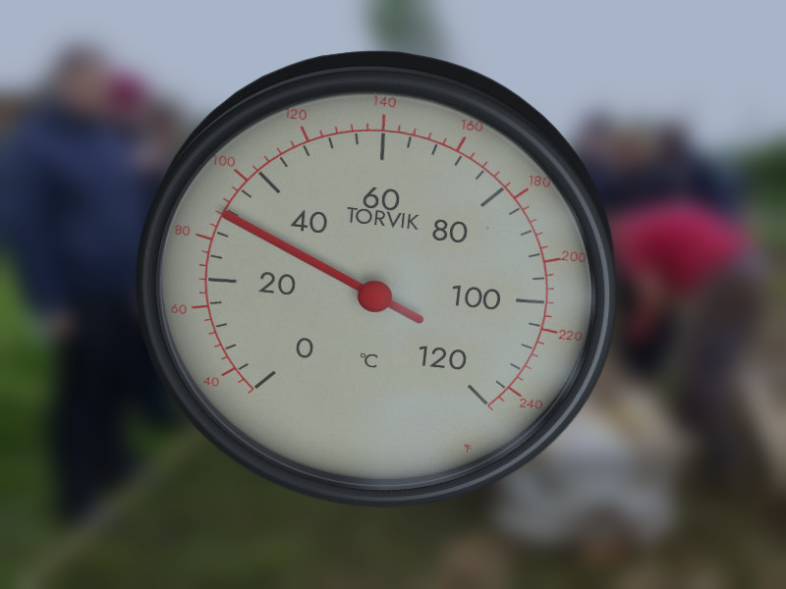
32 °C
